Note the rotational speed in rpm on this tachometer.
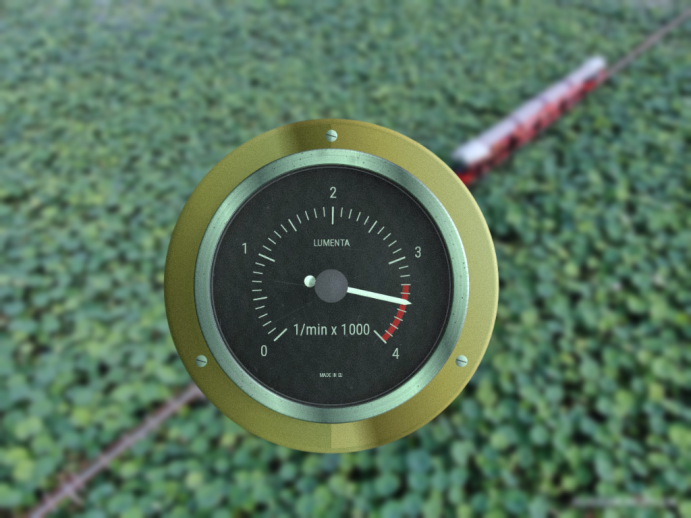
3500 rpm
